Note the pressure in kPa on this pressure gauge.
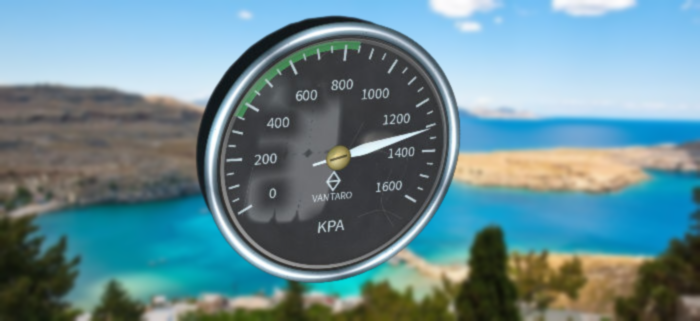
1300 kPa
